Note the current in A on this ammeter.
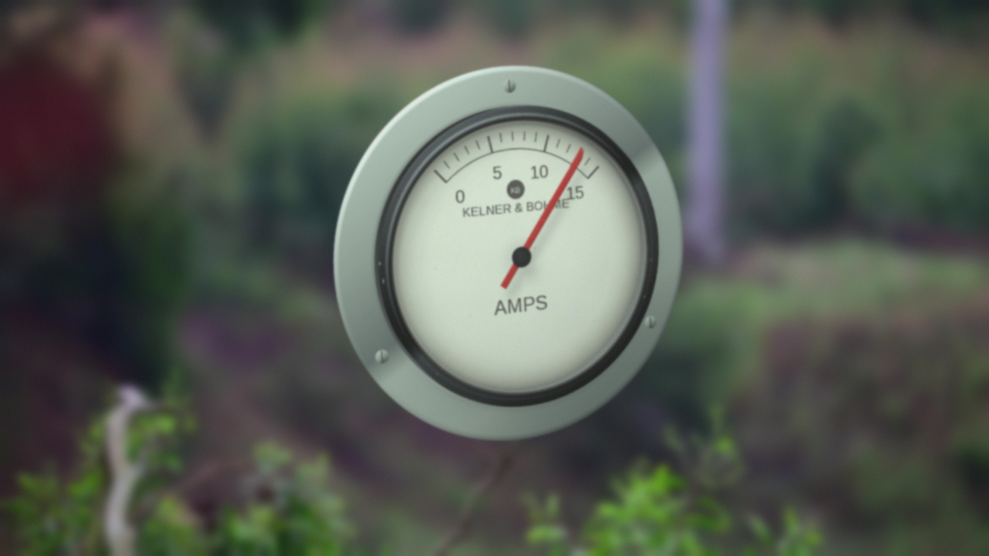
13 A
